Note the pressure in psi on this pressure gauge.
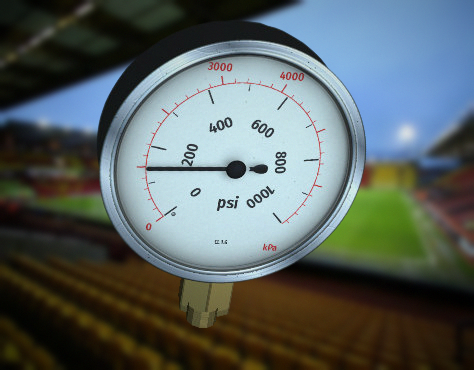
150 psi
